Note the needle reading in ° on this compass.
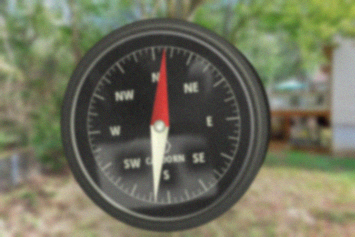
10 °
